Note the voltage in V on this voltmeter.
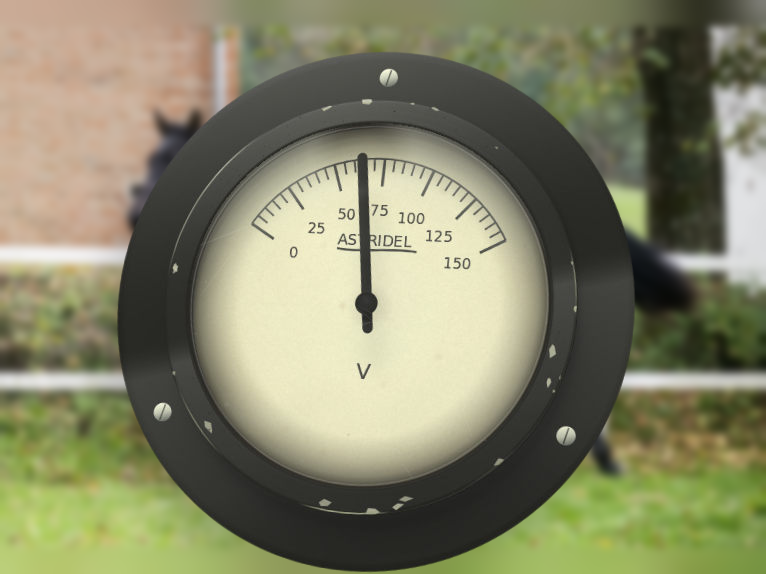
65 V
